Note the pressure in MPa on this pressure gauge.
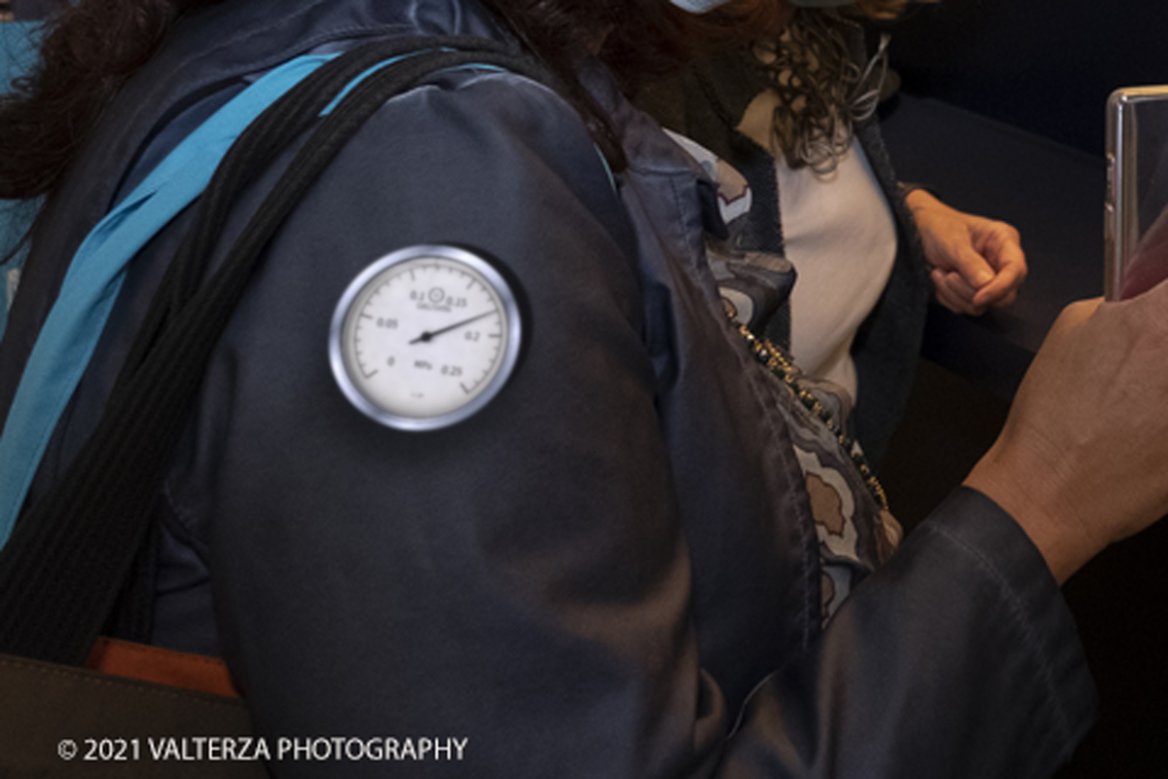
0.18 MPa
